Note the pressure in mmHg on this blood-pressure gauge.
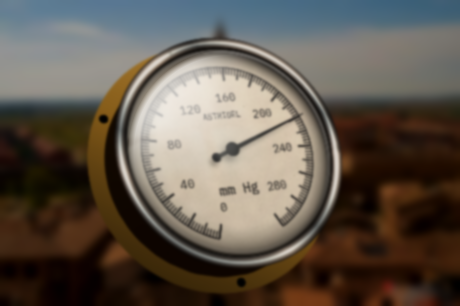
220 mmHg
